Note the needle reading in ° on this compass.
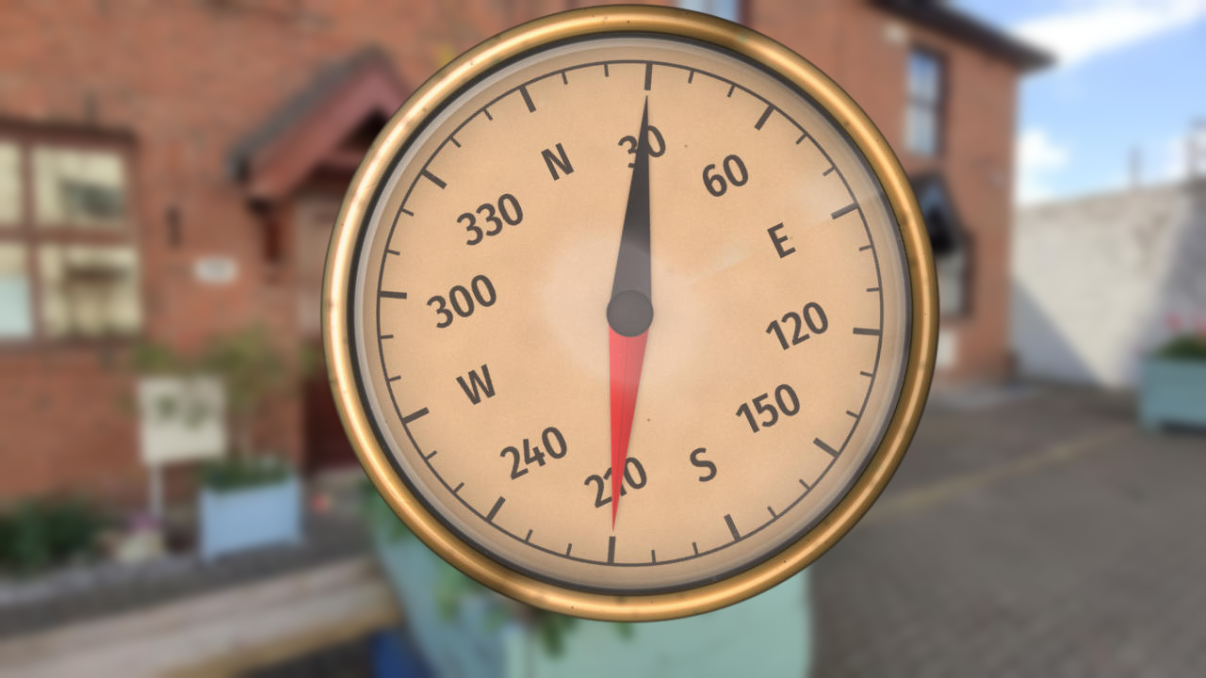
210 °
